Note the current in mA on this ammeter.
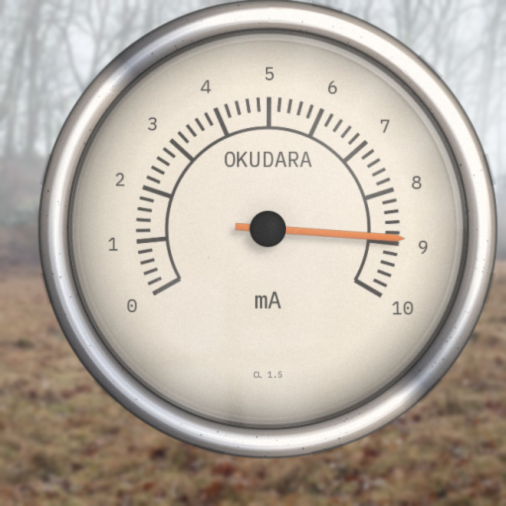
8.9 mA
